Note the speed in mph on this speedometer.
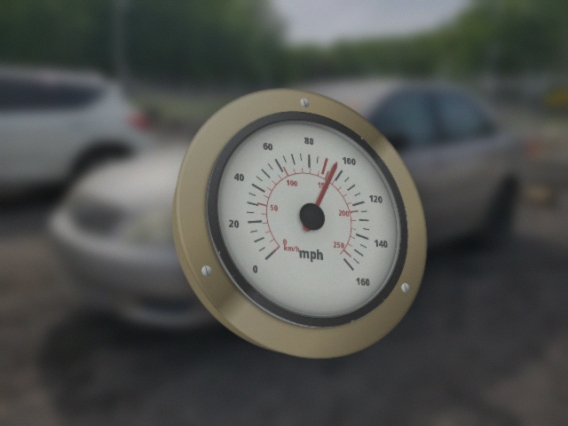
95 mph
